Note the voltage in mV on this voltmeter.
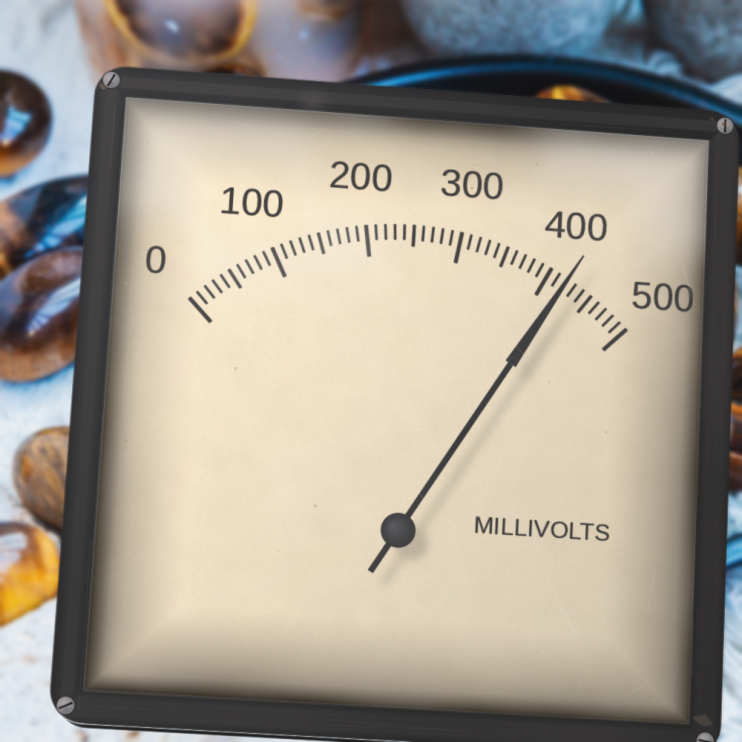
420 mV
